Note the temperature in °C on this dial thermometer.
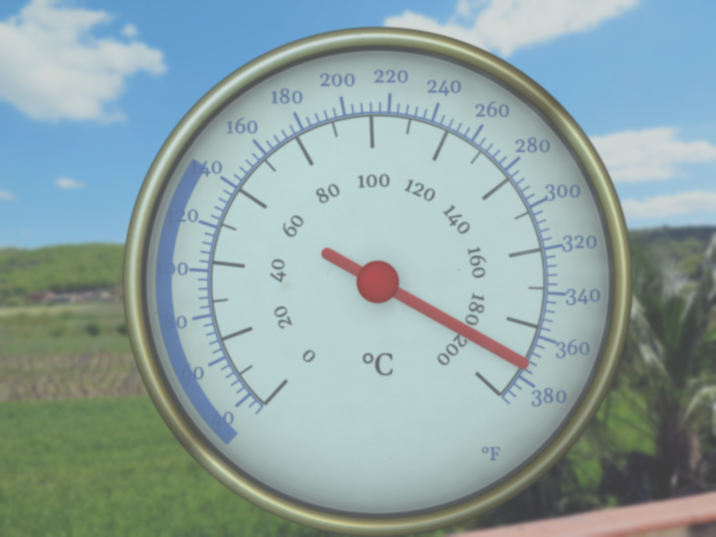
190 °C
